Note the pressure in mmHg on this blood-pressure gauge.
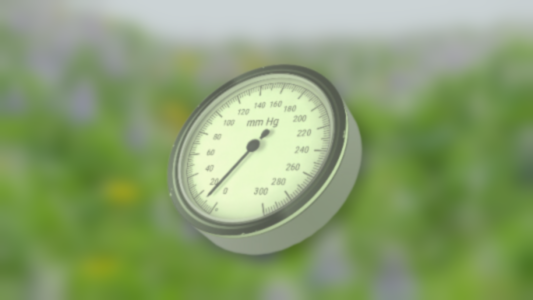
10 mmHg
